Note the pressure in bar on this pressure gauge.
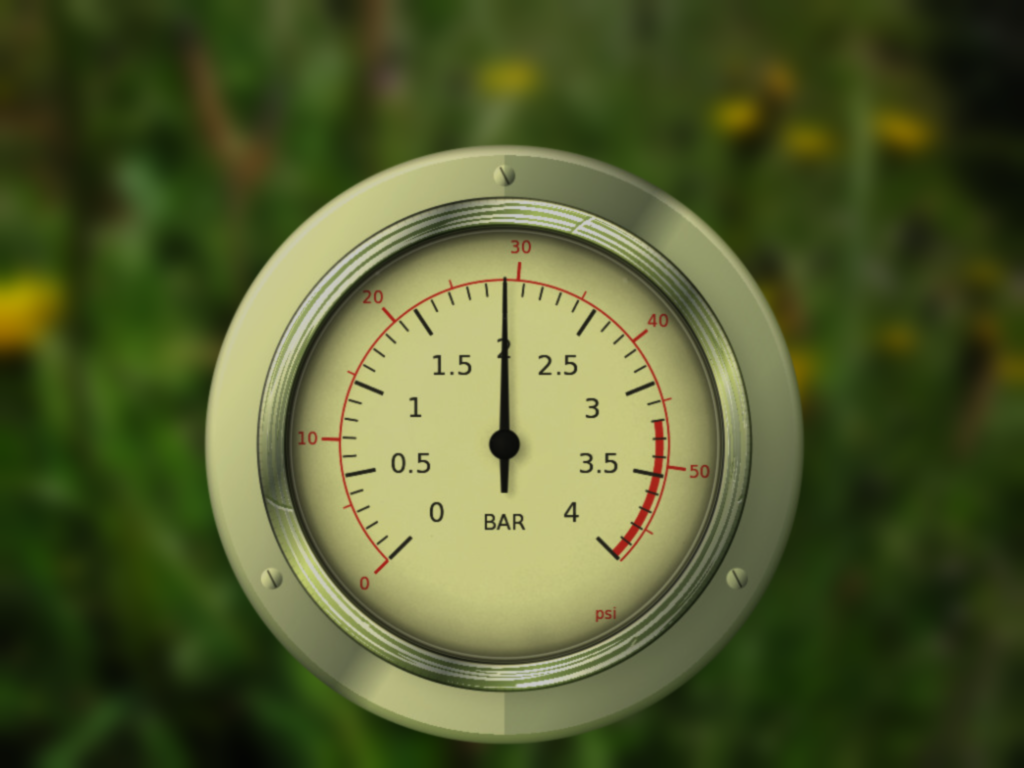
2 bar
